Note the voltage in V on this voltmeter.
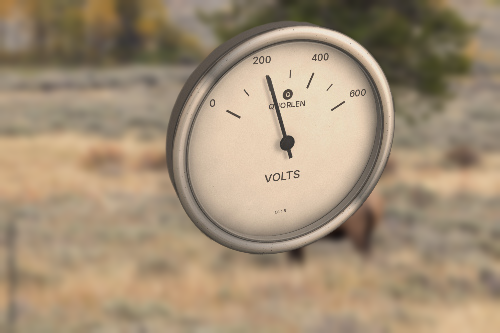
200 V
